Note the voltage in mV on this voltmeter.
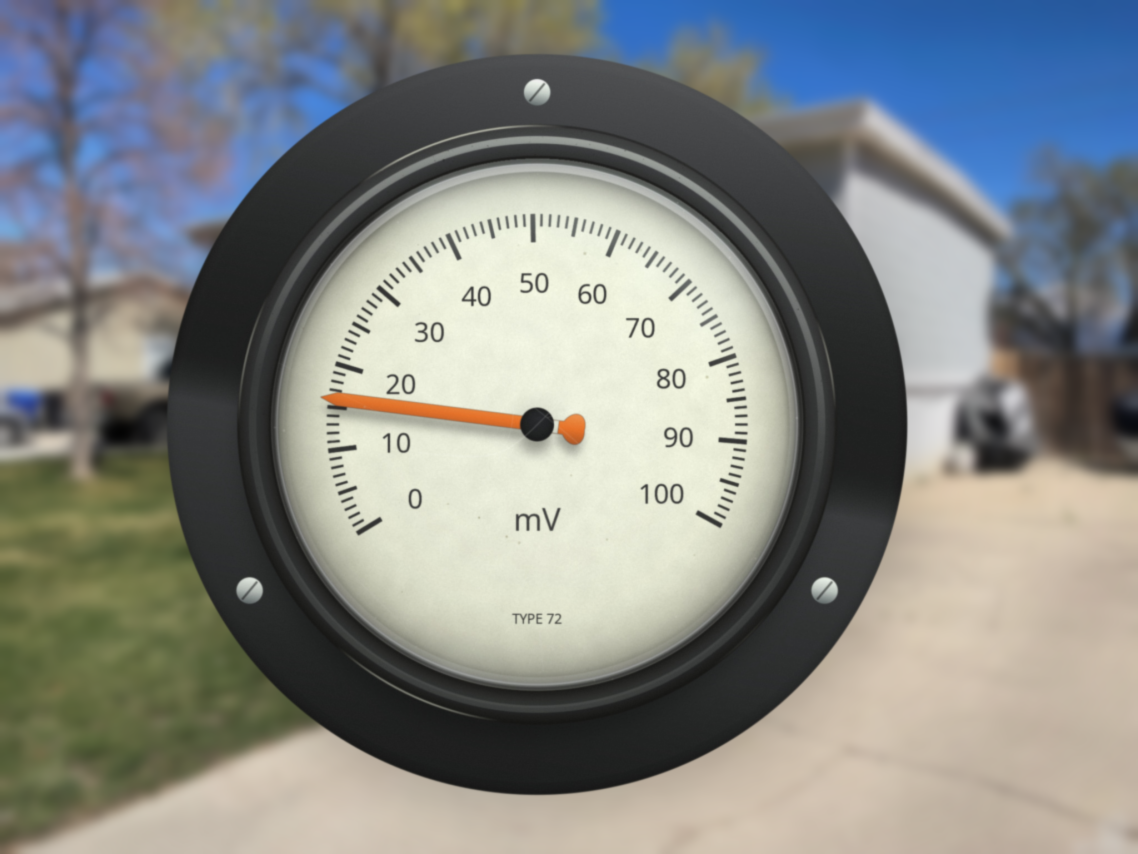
16 mV
